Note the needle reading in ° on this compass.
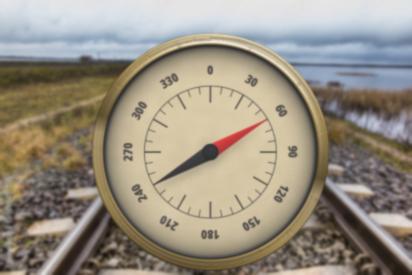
60 °
